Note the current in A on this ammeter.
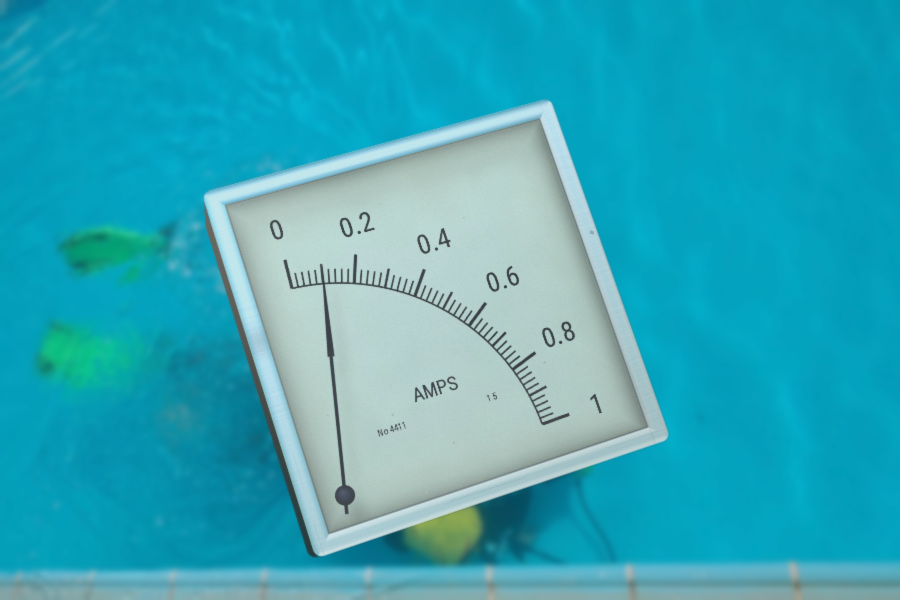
0.1 A
